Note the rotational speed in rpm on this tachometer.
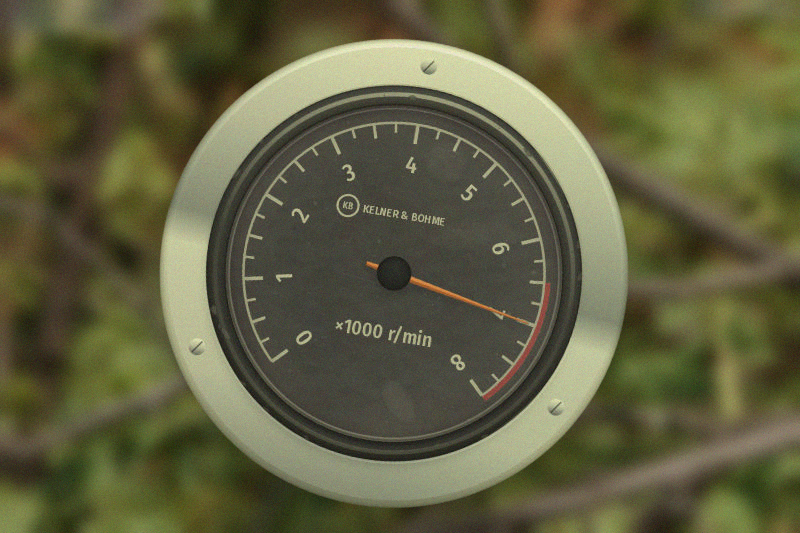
7000 rpm
